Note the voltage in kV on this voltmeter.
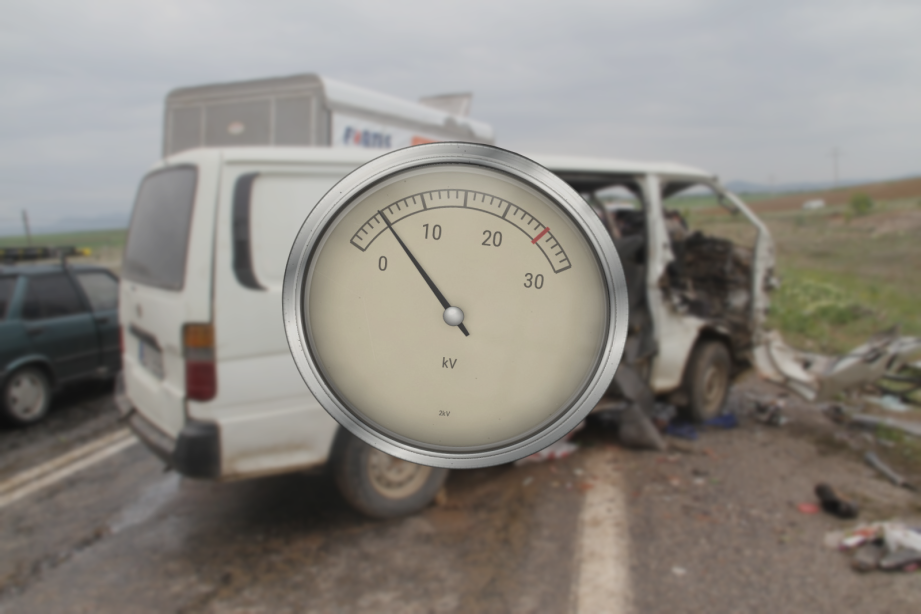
5 kV
